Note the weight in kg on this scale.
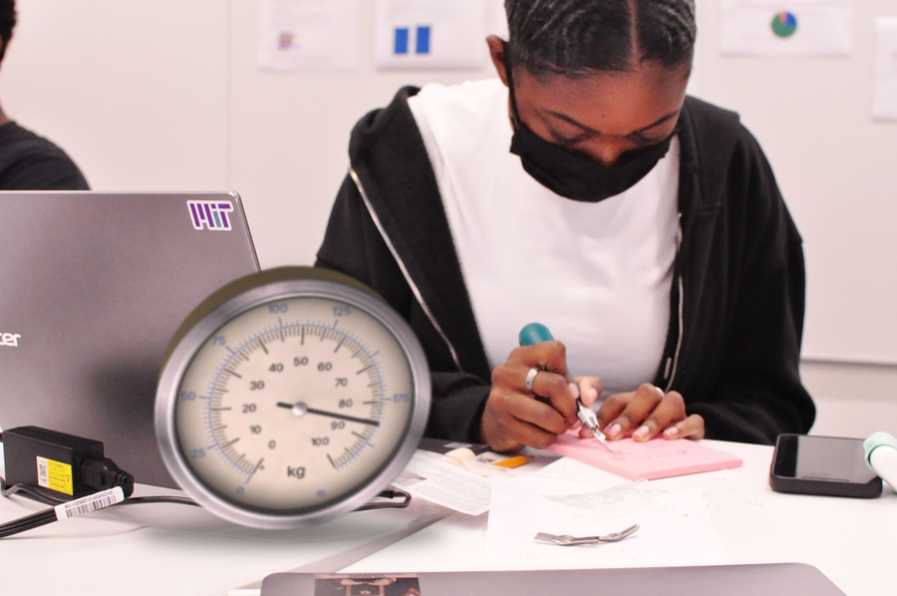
85 kg
